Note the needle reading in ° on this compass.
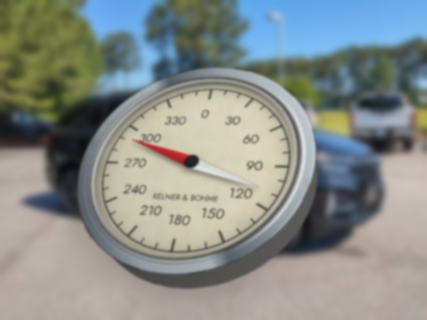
290 °
